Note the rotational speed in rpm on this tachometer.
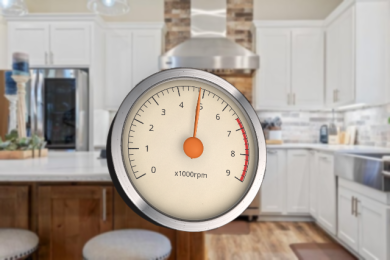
4800 rpm
